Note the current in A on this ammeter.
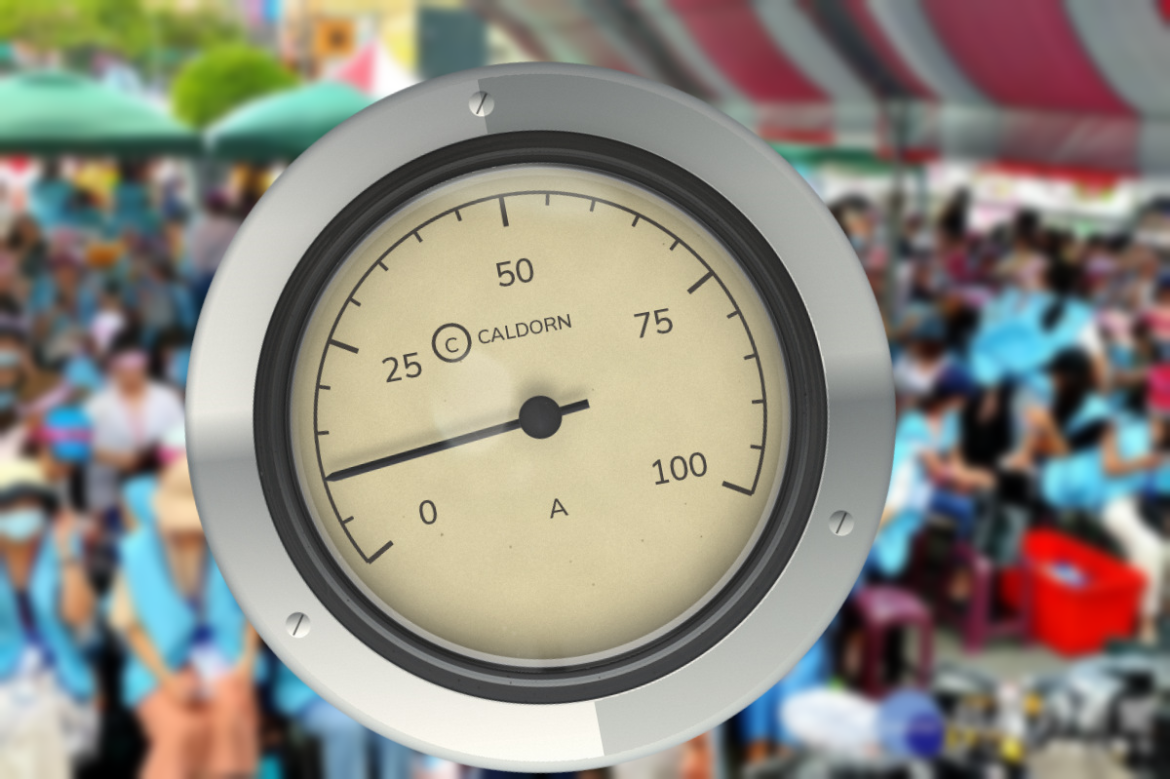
10 A
